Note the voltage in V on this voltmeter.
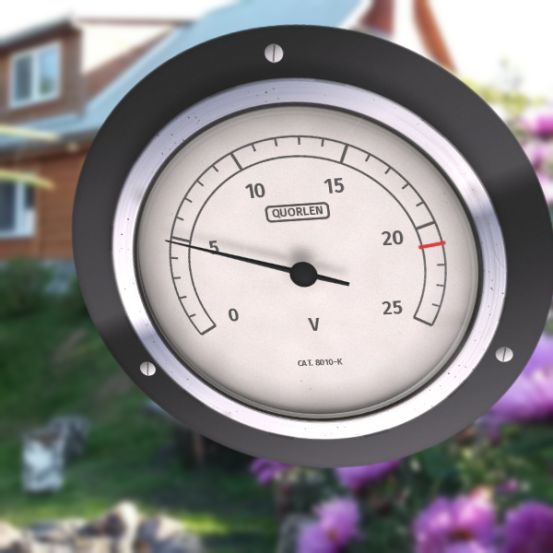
5 V
